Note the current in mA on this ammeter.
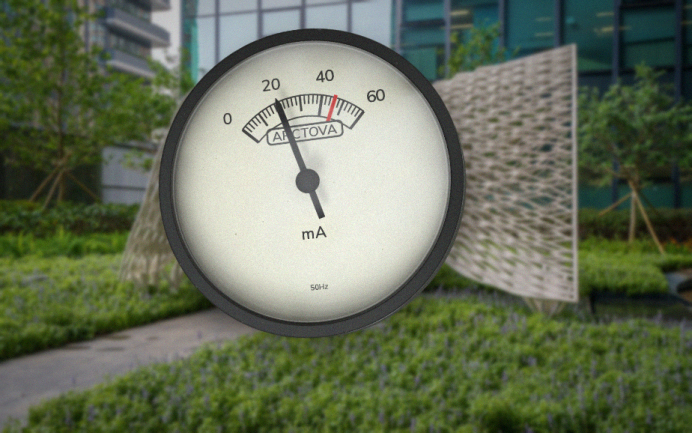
20 mA
